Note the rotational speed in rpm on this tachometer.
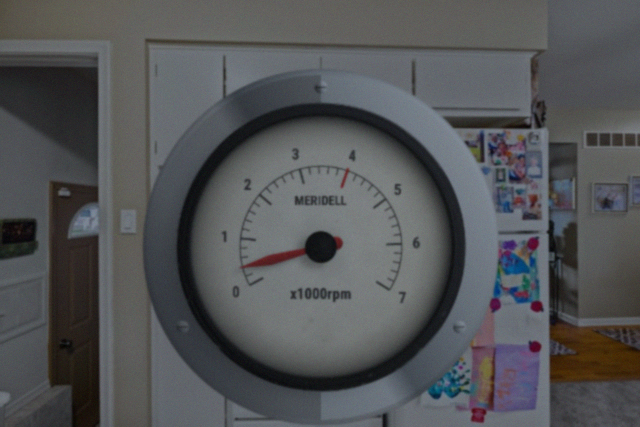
400 rpm
